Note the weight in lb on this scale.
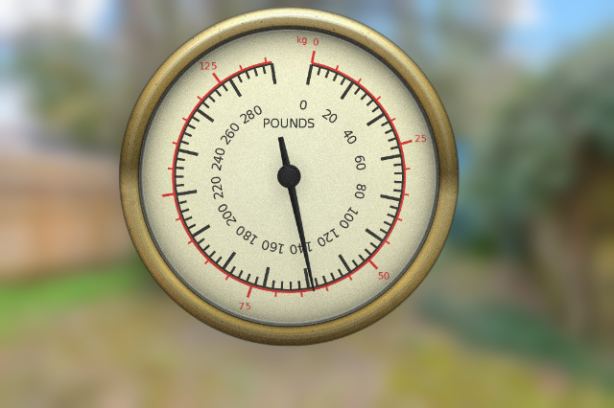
138 lb
